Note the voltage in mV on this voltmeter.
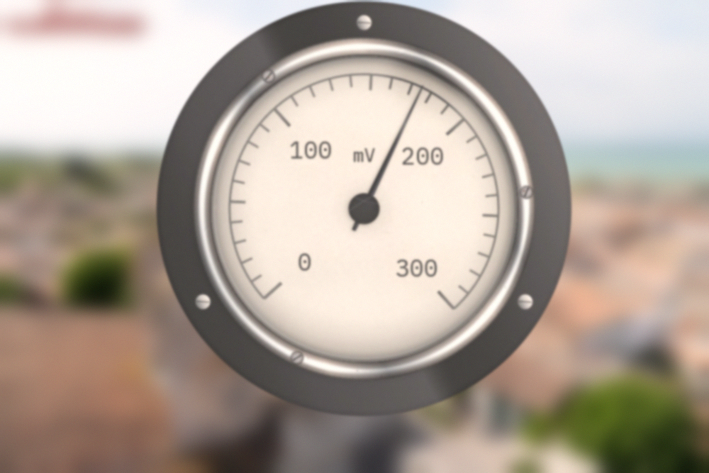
175 mV
